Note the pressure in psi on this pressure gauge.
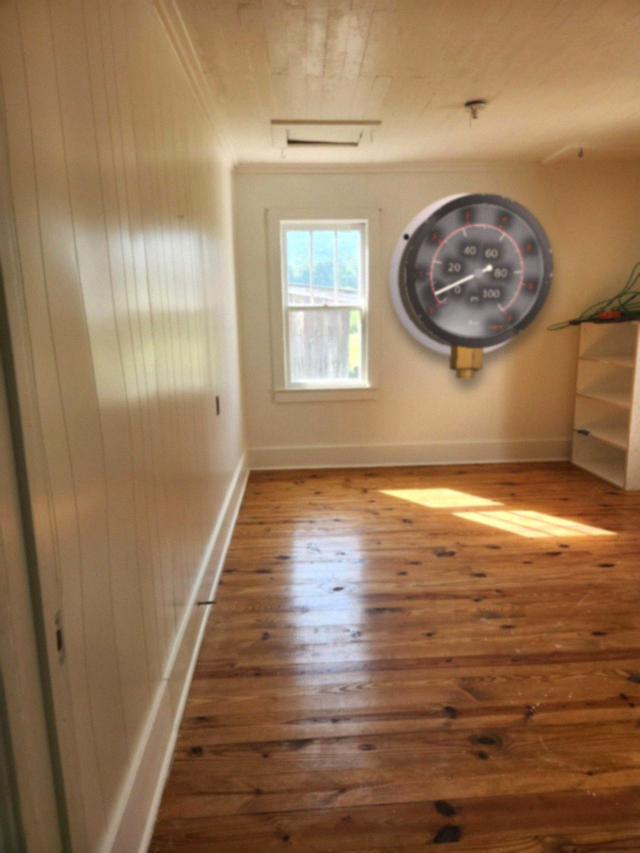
5 psi
